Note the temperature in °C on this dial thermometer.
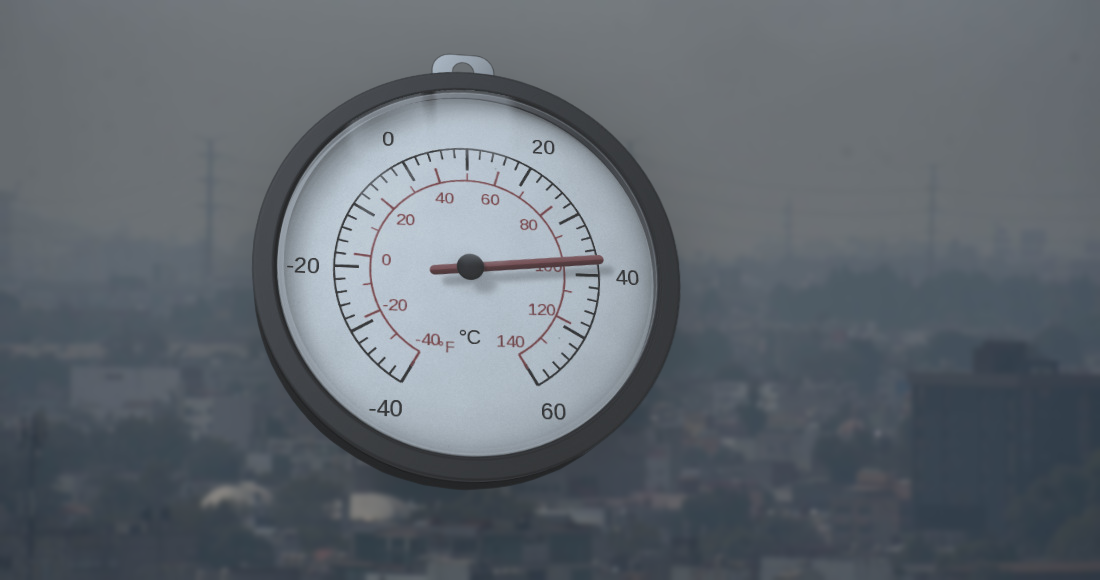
38 °C
